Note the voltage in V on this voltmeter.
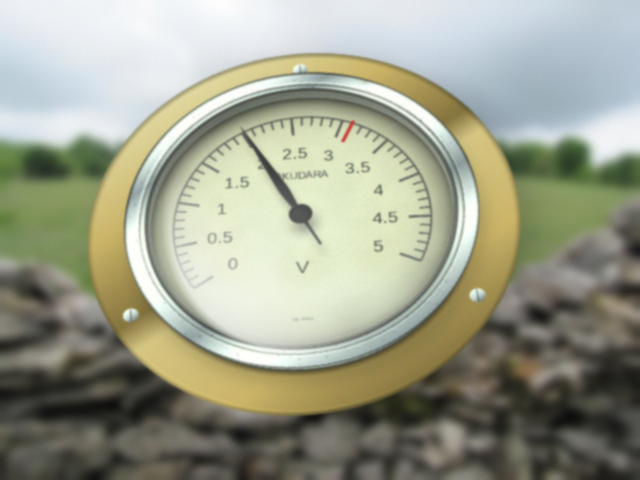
2 V
